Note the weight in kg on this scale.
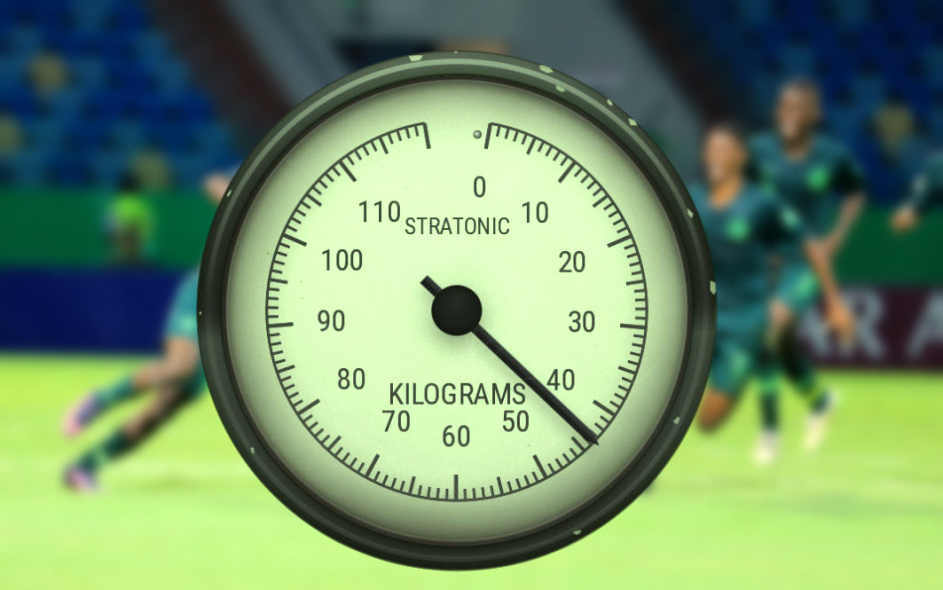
43.5 kg
